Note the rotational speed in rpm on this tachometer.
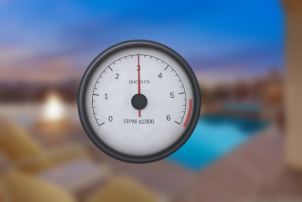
3000 rpm
